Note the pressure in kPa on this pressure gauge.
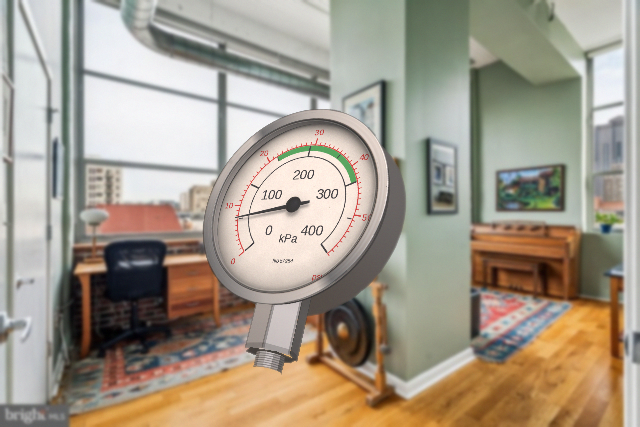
50 kPa
